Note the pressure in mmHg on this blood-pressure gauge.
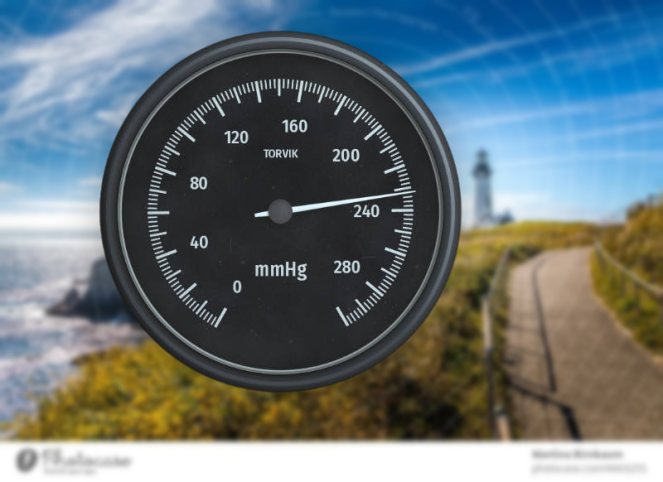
232 mmHg
